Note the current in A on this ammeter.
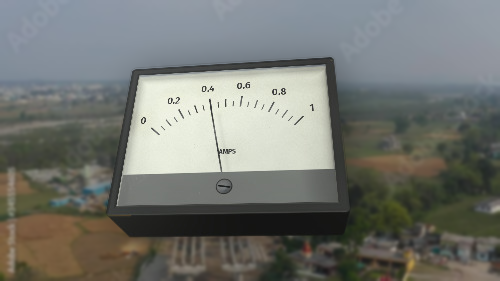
0.4 A
